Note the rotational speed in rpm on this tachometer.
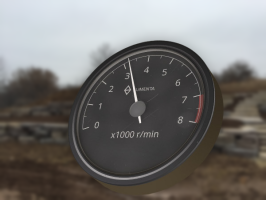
3250 rpm
